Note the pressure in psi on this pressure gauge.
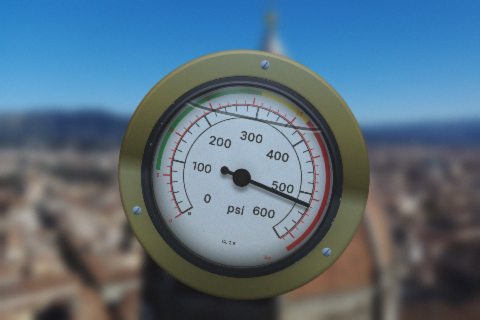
520 psi
